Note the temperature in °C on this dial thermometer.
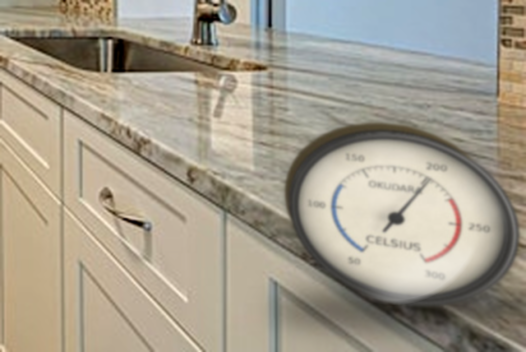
200 °C
